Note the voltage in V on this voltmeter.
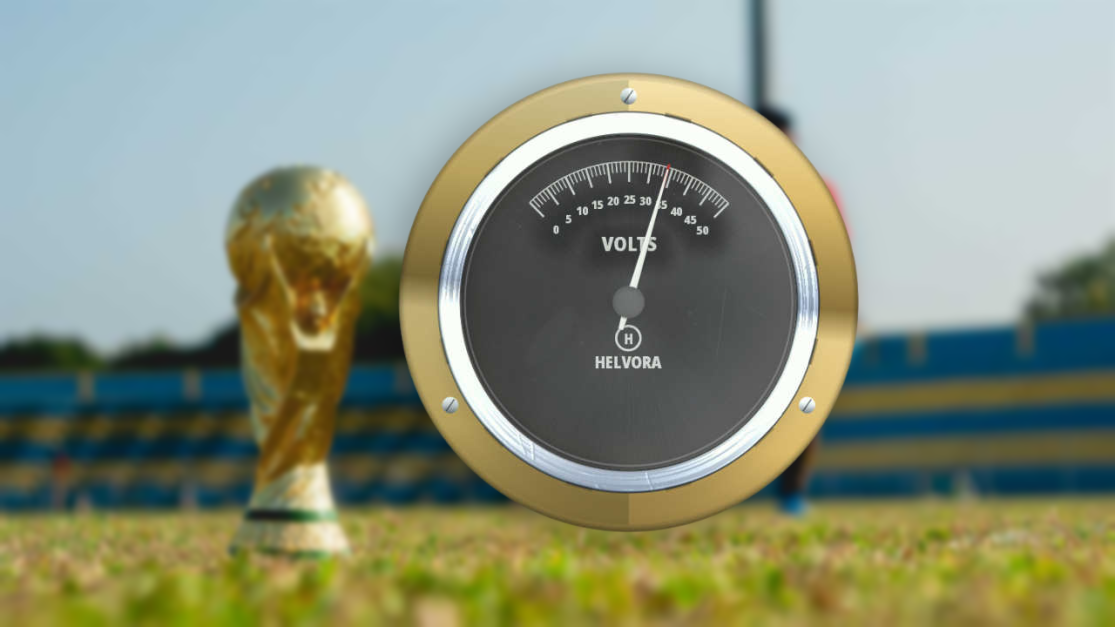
34 V
